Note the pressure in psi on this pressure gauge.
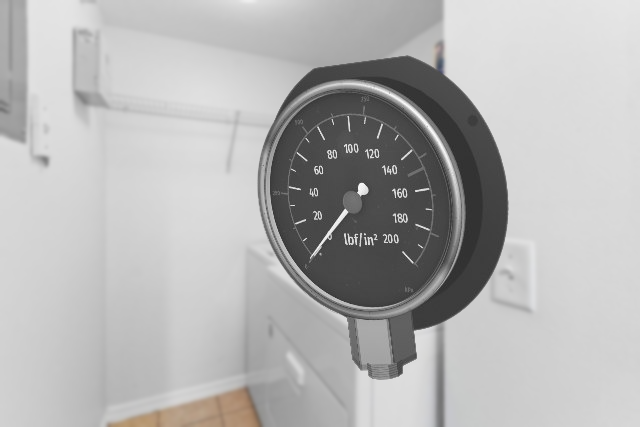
0 psi
